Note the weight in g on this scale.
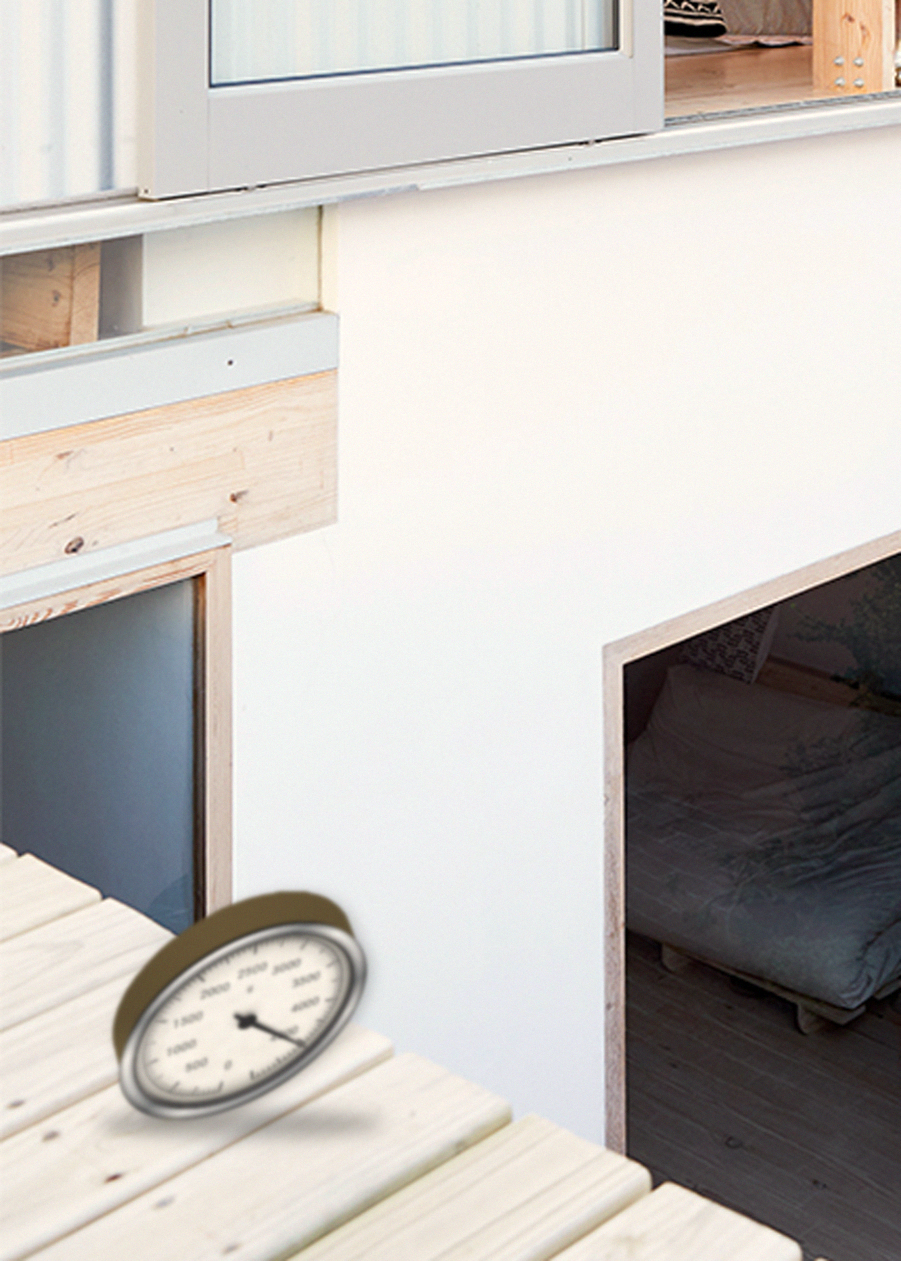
4500 g
